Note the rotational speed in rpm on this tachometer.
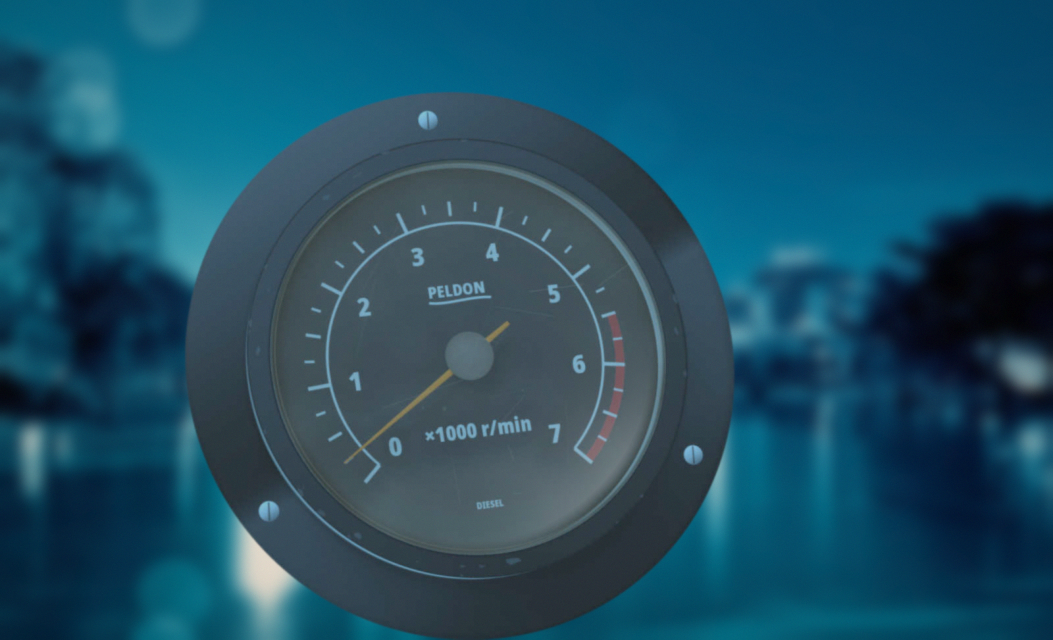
250 rpm
